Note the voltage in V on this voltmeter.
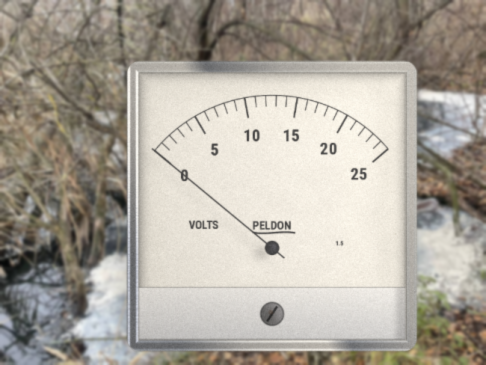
0 V
